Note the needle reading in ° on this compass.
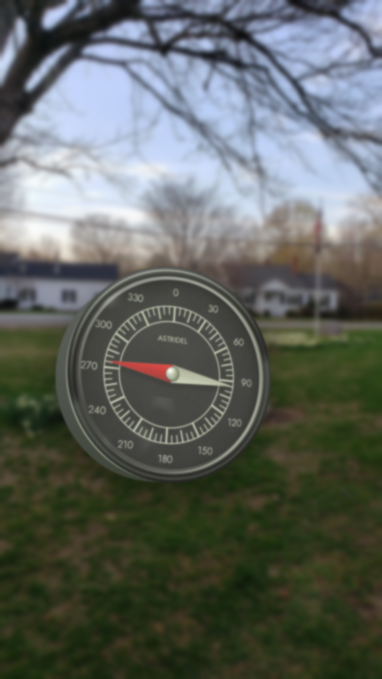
275 °
